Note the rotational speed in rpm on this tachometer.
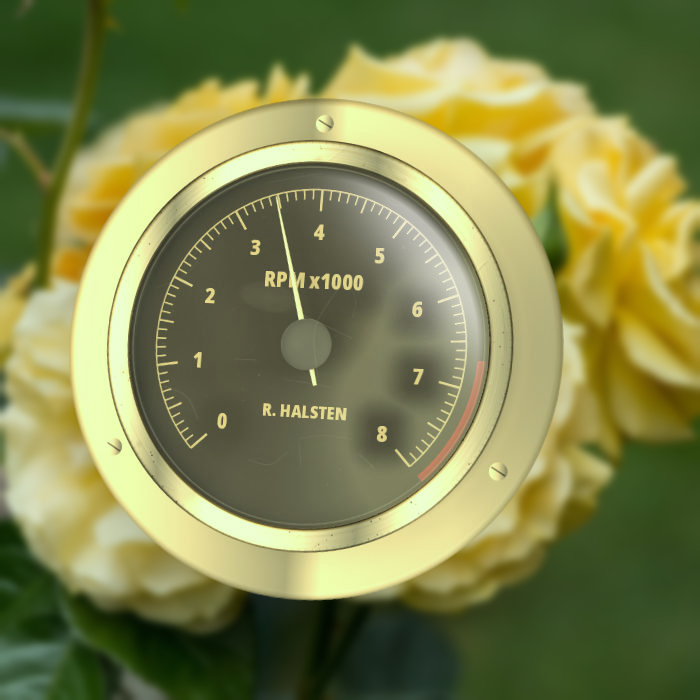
3500 rpm
